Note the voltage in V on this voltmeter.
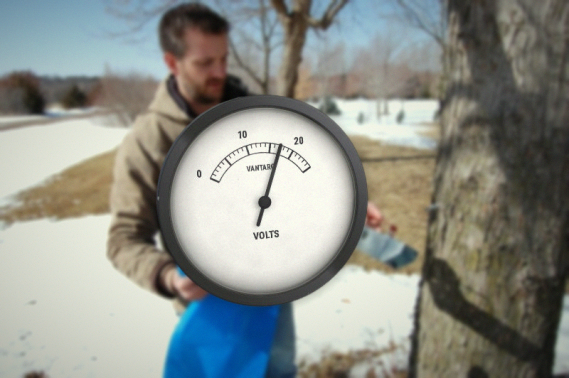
17 V
